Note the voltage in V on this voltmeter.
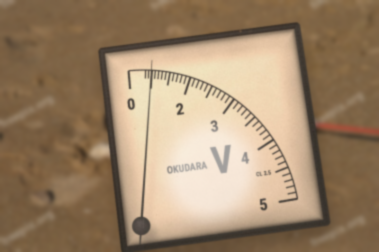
1 V
